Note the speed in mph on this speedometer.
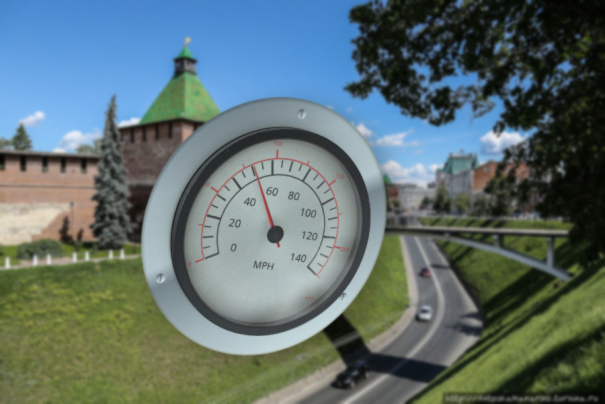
50 mph
